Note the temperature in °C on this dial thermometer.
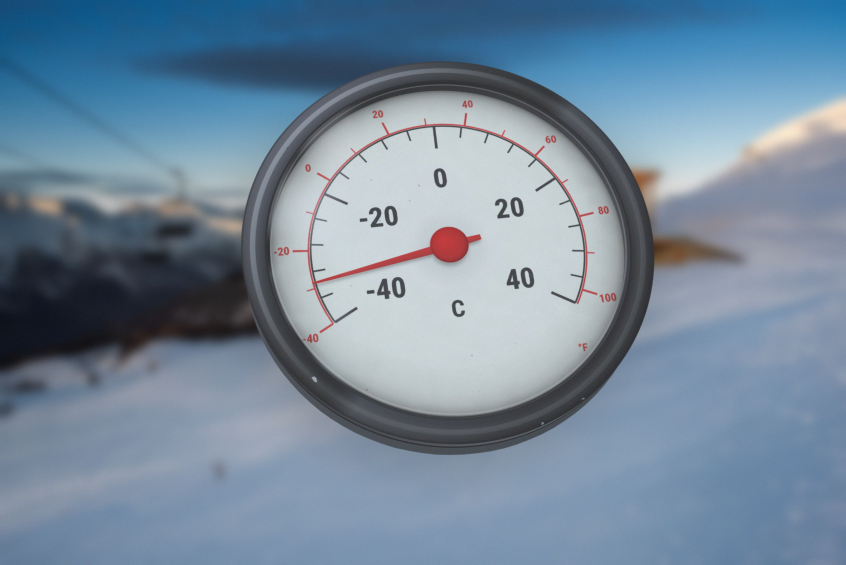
-34 °C
